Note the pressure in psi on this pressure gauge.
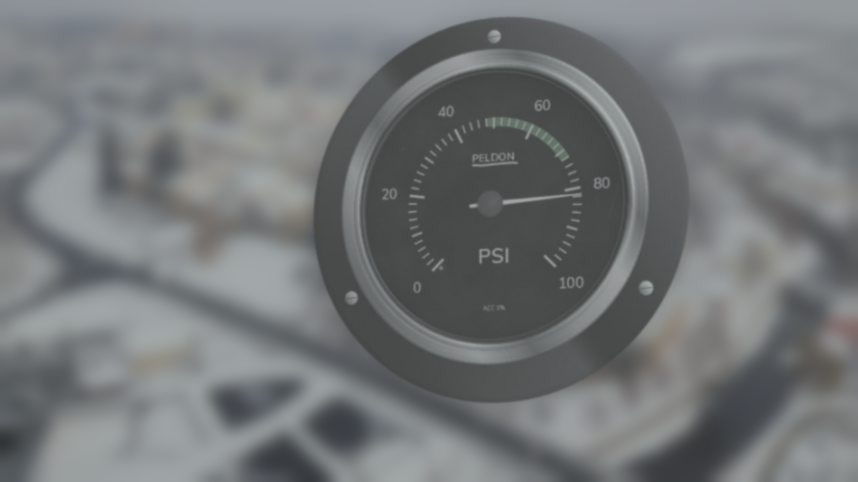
82 psi
